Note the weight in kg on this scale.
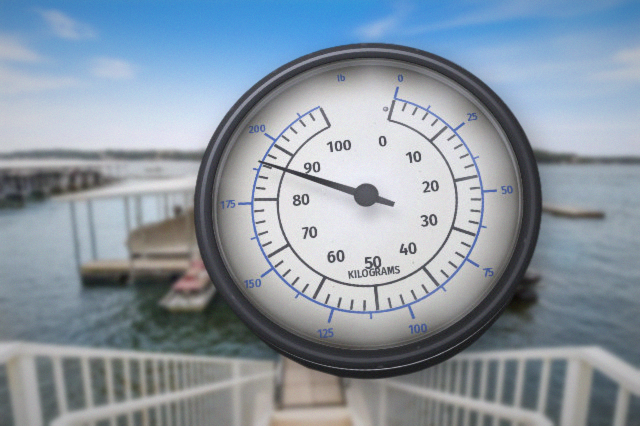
86 kg
